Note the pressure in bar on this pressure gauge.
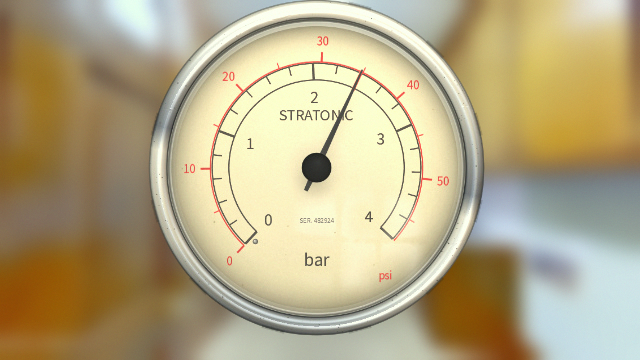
2.4 bar
